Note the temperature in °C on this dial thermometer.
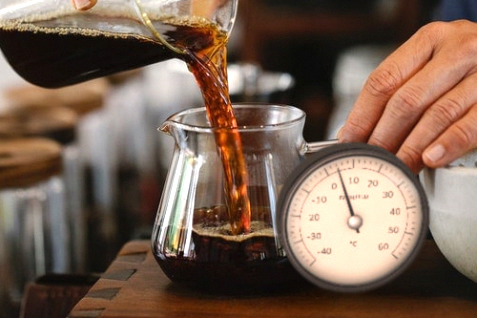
4 °C
